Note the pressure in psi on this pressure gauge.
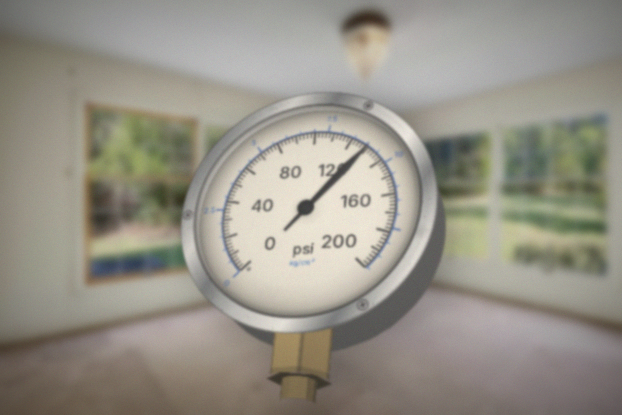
130 psi
